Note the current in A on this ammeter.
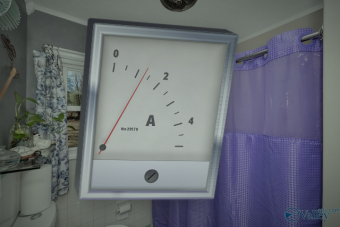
1.25 A
